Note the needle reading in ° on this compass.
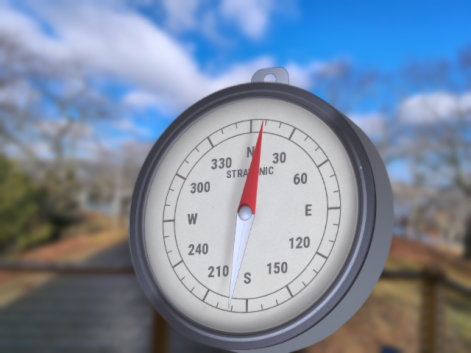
10 °
